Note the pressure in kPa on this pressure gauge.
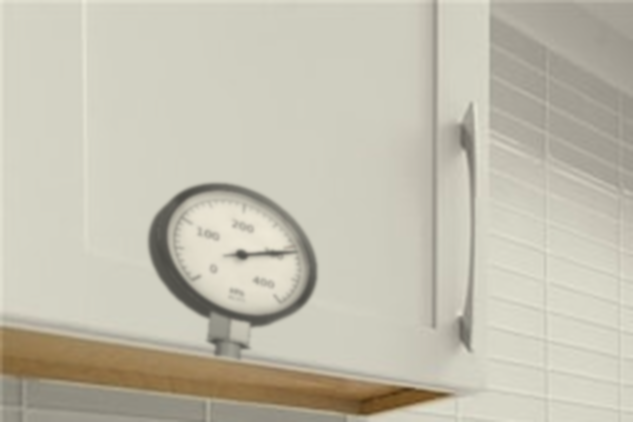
300 kPa
